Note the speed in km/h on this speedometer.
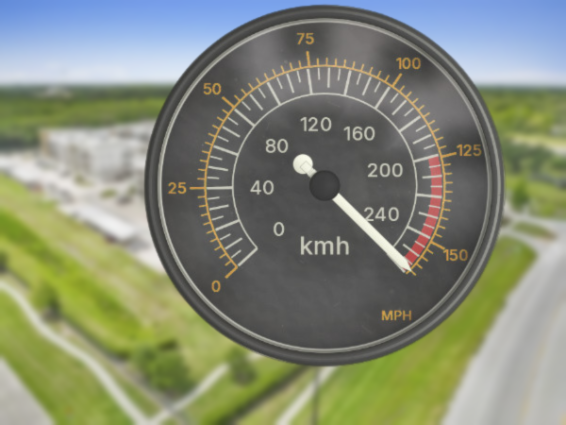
257.5 km/h
